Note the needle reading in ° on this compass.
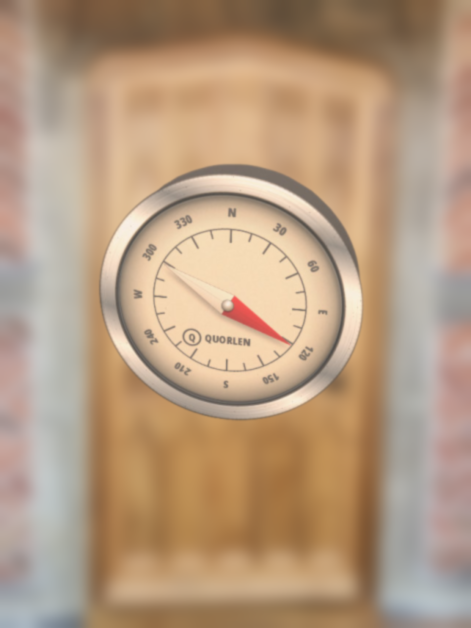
120 °
